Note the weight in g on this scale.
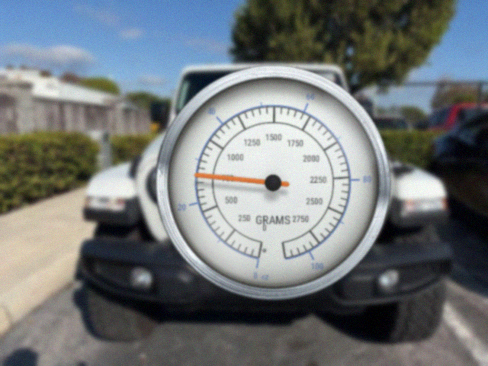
750 g
